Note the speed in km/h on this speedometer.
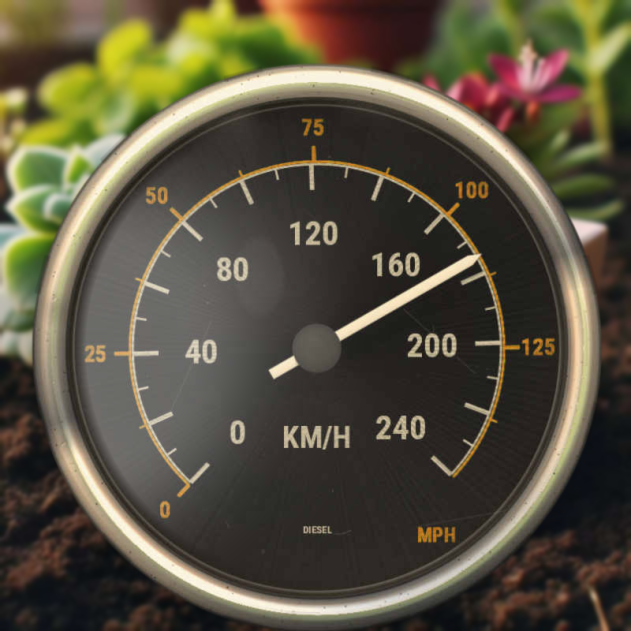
175 km/h
